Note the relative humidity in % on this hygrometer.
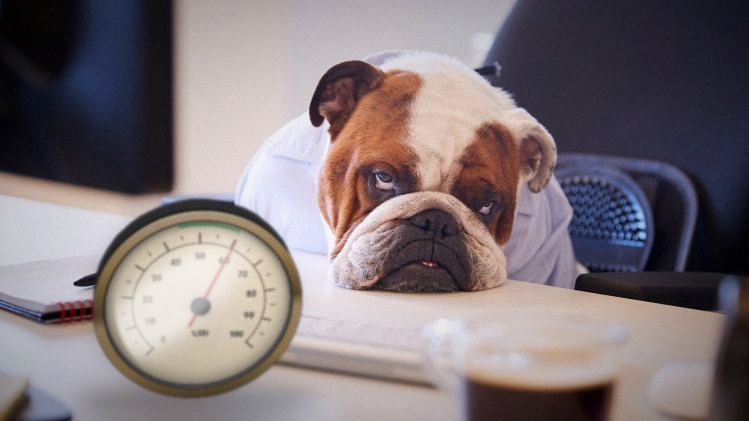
60 %
